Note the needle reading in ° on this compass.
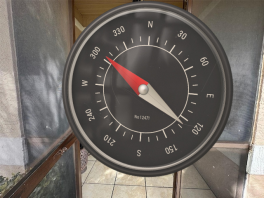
305 °
